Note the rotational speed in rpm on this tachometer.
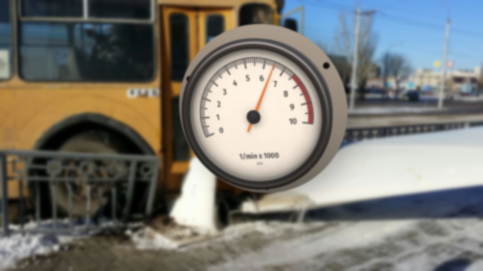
6500 rpm
